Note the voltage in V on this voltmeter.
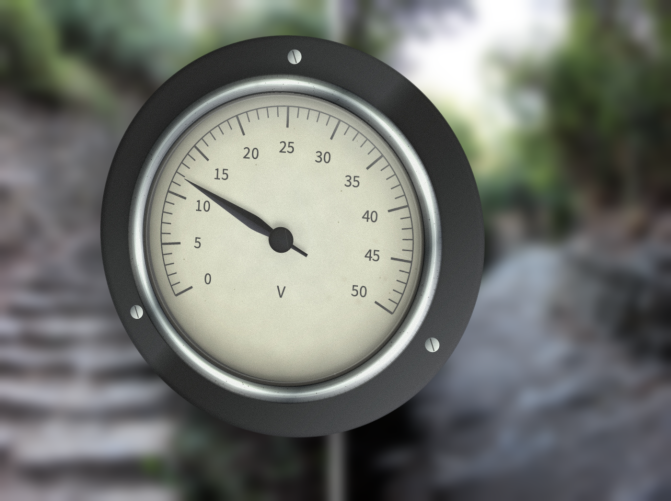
12 V
